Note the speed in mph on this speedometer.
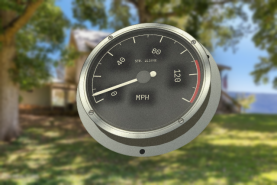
5 mph
